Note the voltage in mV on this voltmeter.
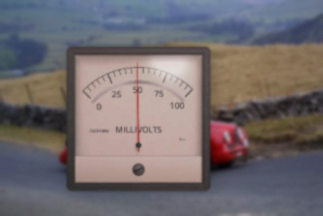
50 mV
